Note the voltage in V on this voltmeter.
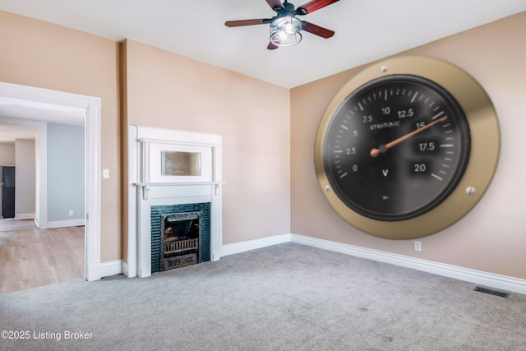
15.5 V
